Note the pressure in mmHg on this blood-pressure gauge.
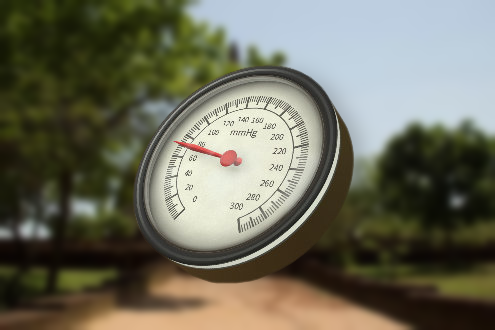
70 mmHg
